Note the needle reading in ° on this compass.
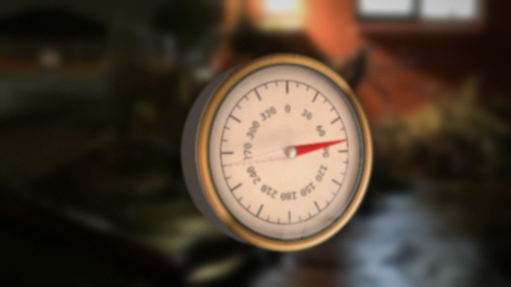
80 °
